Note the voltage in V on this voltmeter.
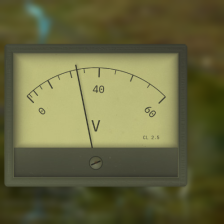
32.5 V
